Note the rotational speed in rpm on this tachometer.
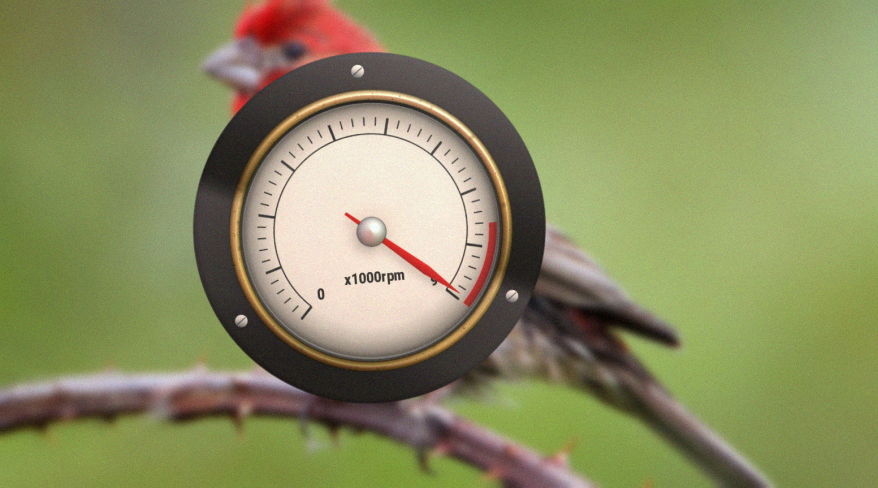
8900 rpm
